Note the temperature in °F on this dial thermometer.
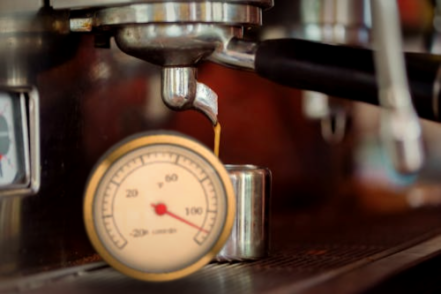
112 °F
